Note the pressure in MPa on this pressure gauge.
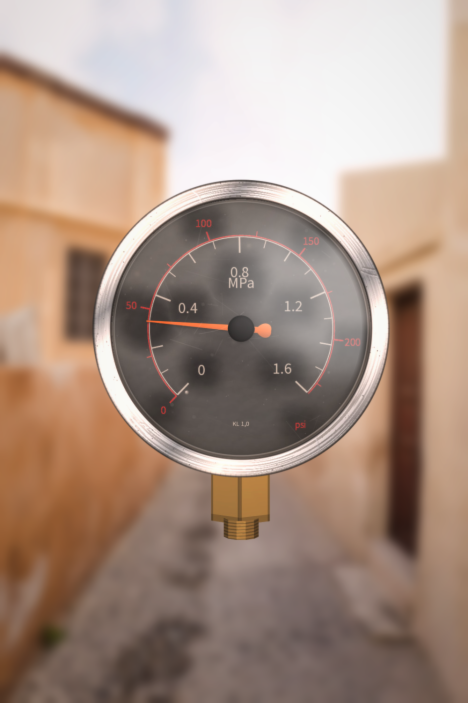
0.3 MPa
